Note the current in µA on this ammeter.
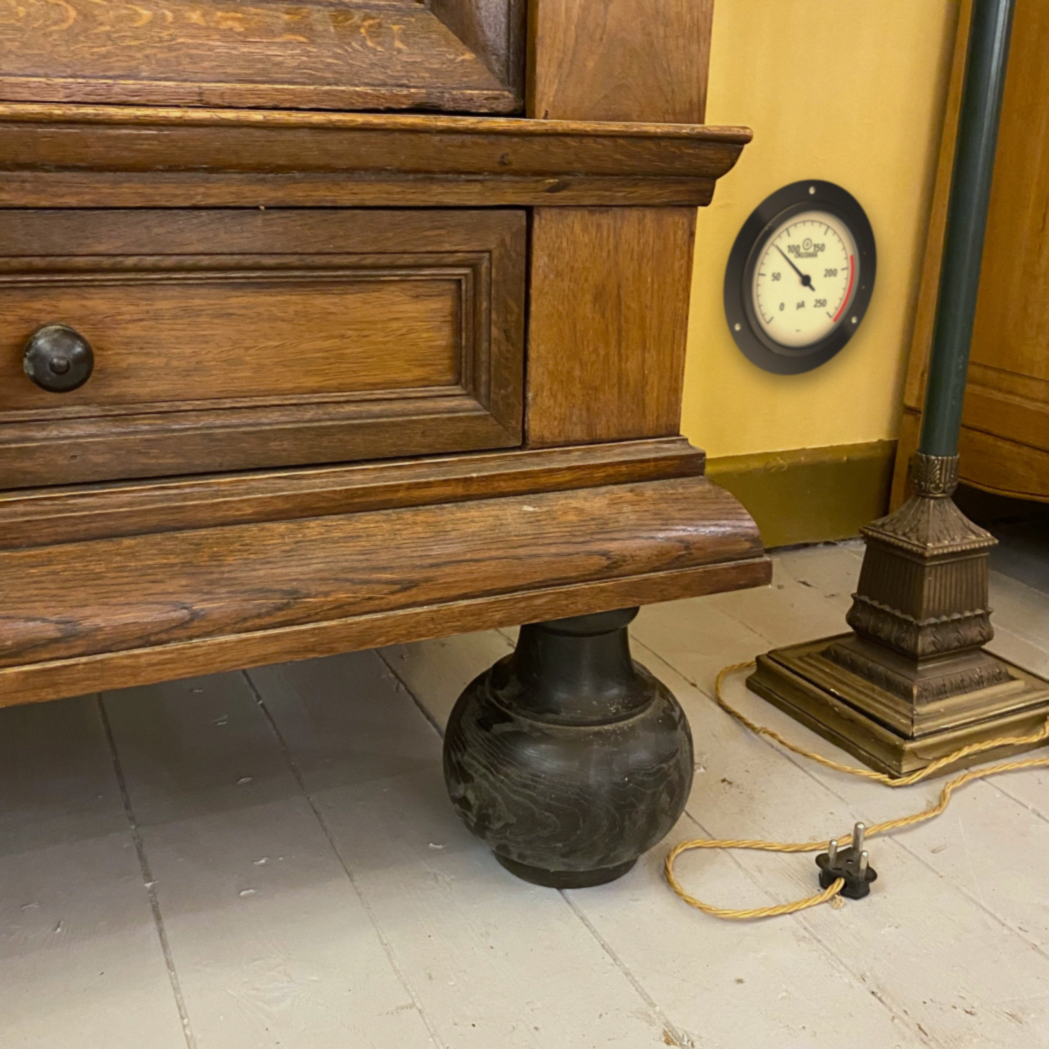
80 µA
